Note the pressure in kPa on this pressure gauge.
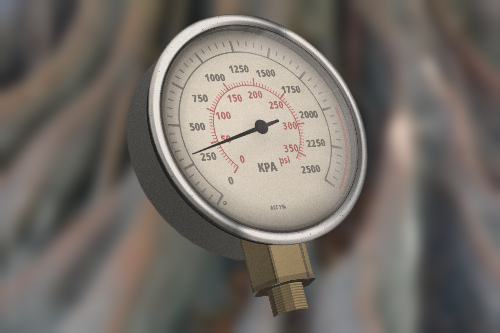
300 kPa
